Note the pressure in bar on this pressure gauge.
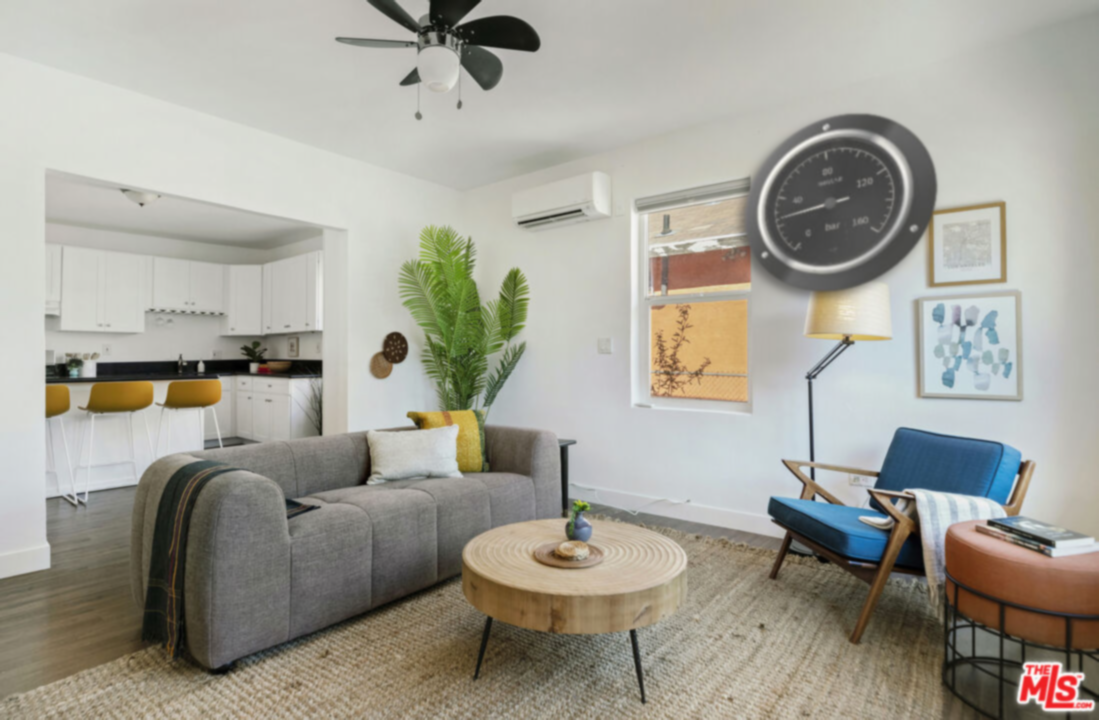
25 bar
